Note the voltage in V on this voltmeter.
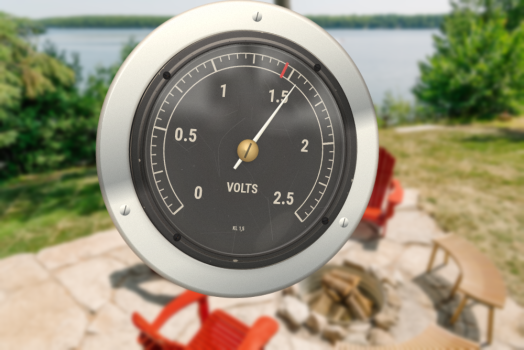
1.55 V
